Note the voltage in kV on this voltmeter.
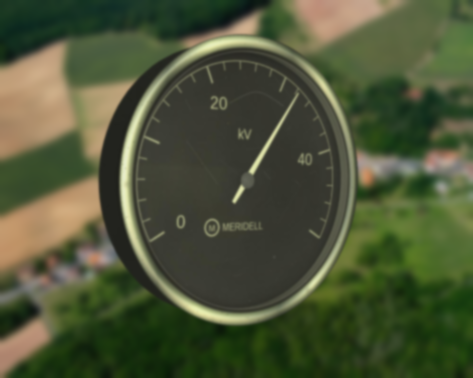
32 kV
